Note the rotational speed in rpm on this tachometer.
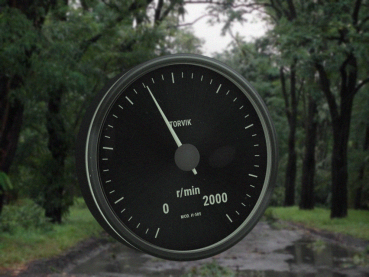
850 rpm
